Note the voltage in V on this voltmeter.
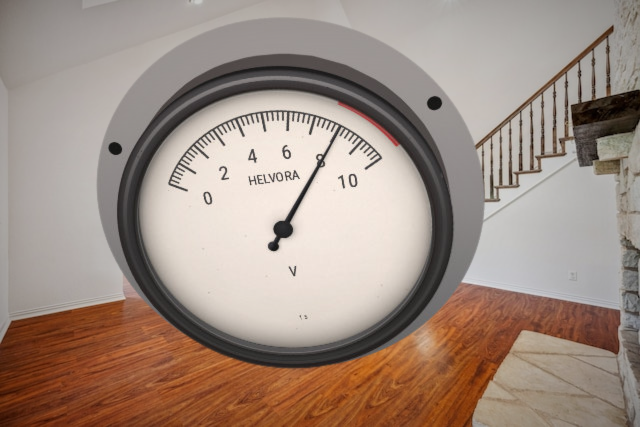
8 V
